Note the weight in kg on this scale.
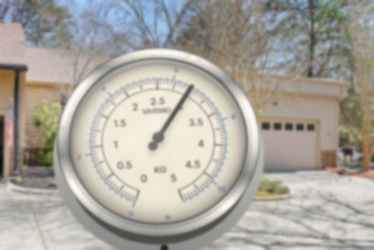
3 kg
